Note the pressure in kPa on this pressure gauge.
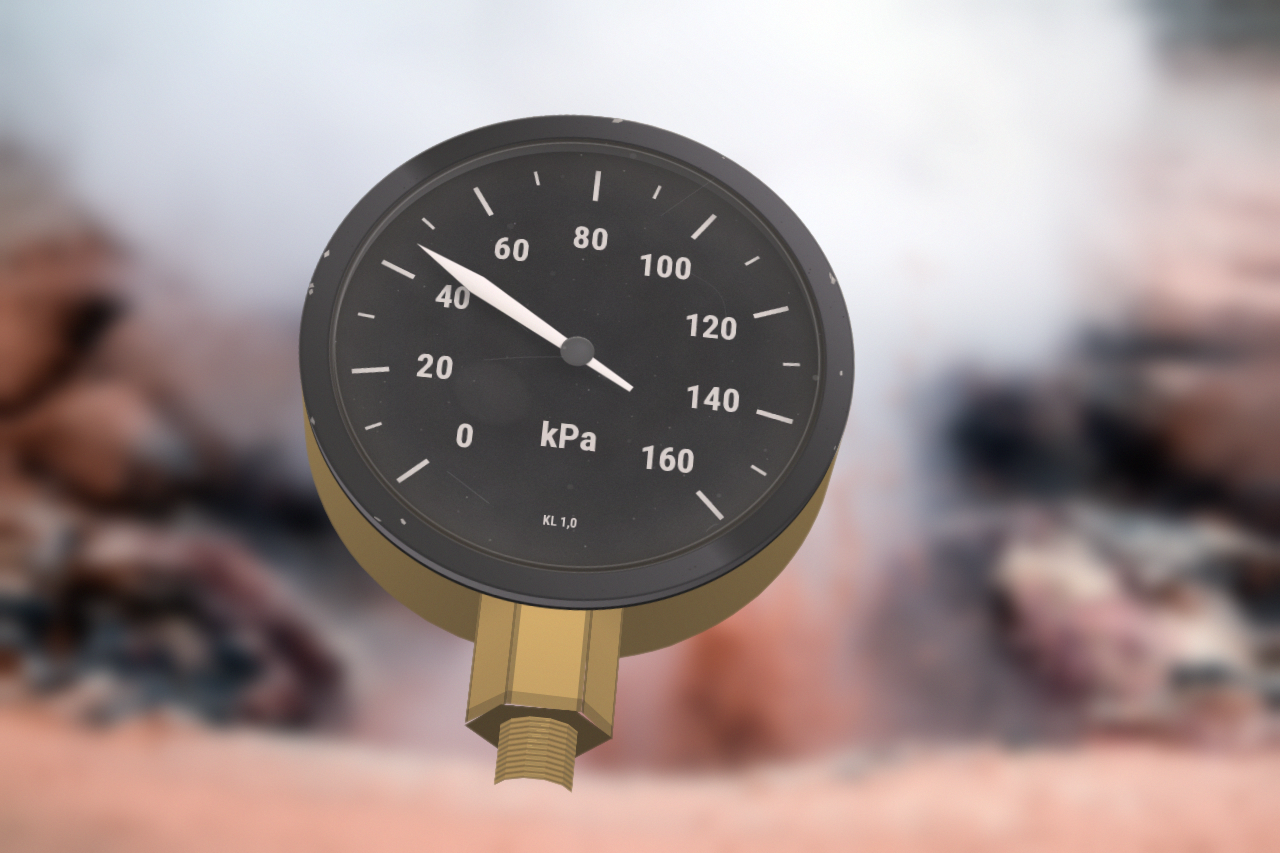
45 kPa
